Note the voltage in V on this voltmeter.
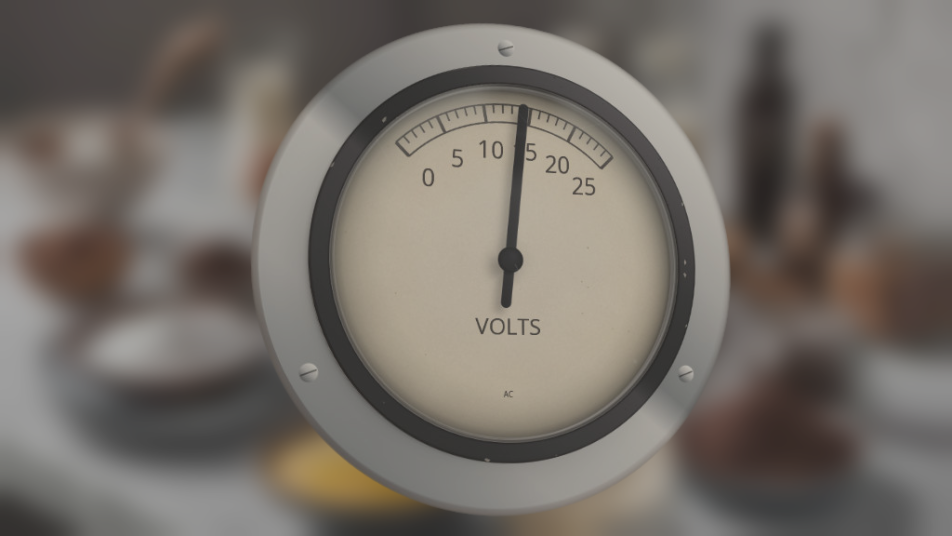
14 V
